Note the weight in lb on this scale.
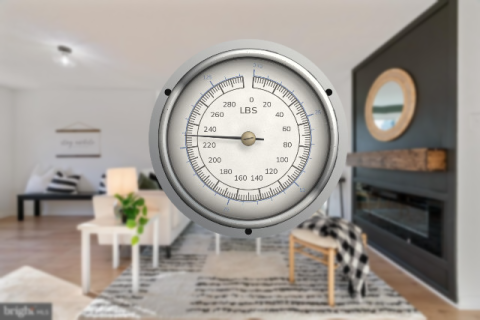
230 lb
